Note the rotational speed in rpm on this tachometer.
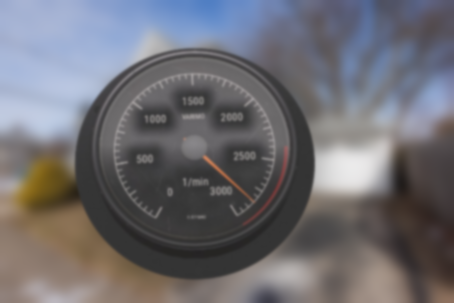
2850 rpm
